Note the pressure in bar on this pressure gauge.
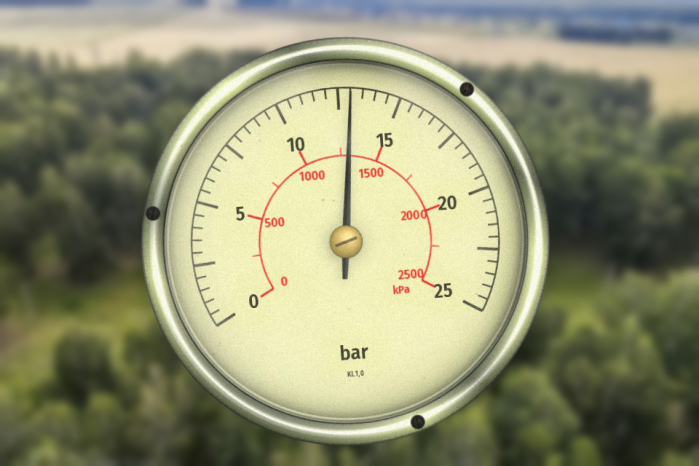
13 bar
